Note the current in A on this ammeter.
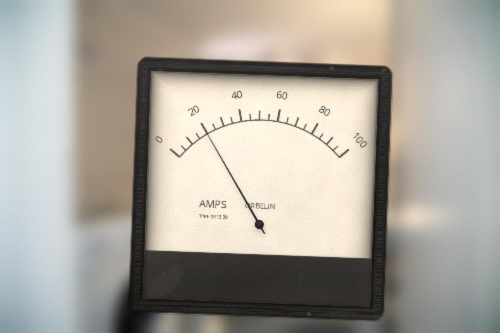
20 A
